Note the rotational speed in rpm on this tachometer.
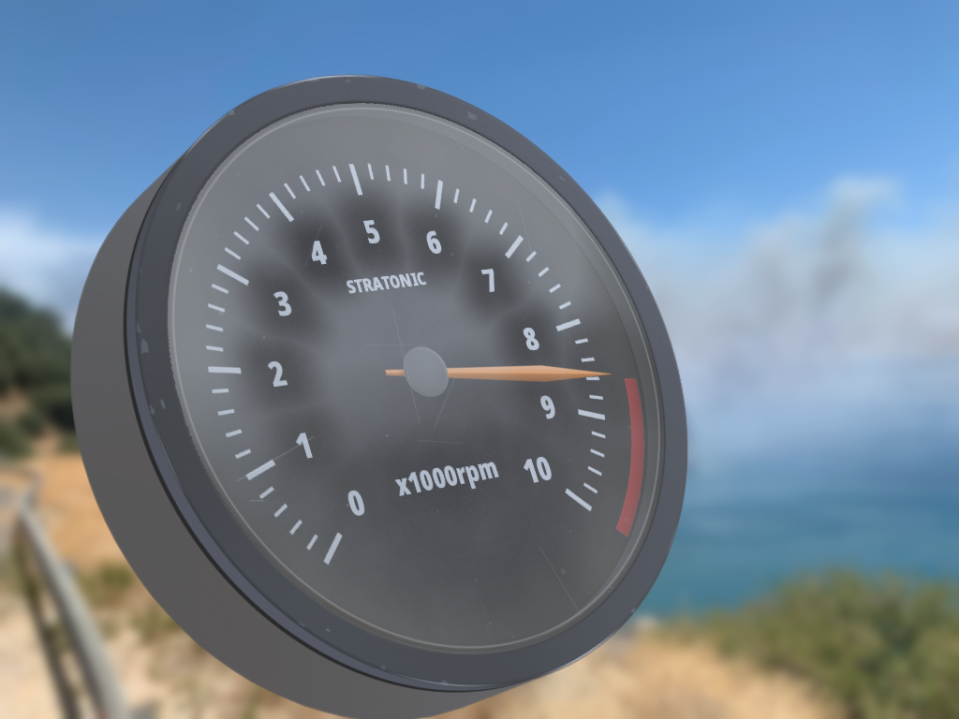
8600 rpm
